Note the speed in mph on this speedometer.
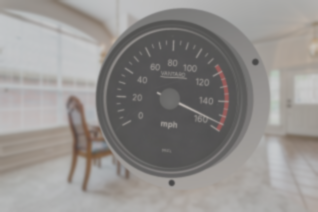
155 mph
